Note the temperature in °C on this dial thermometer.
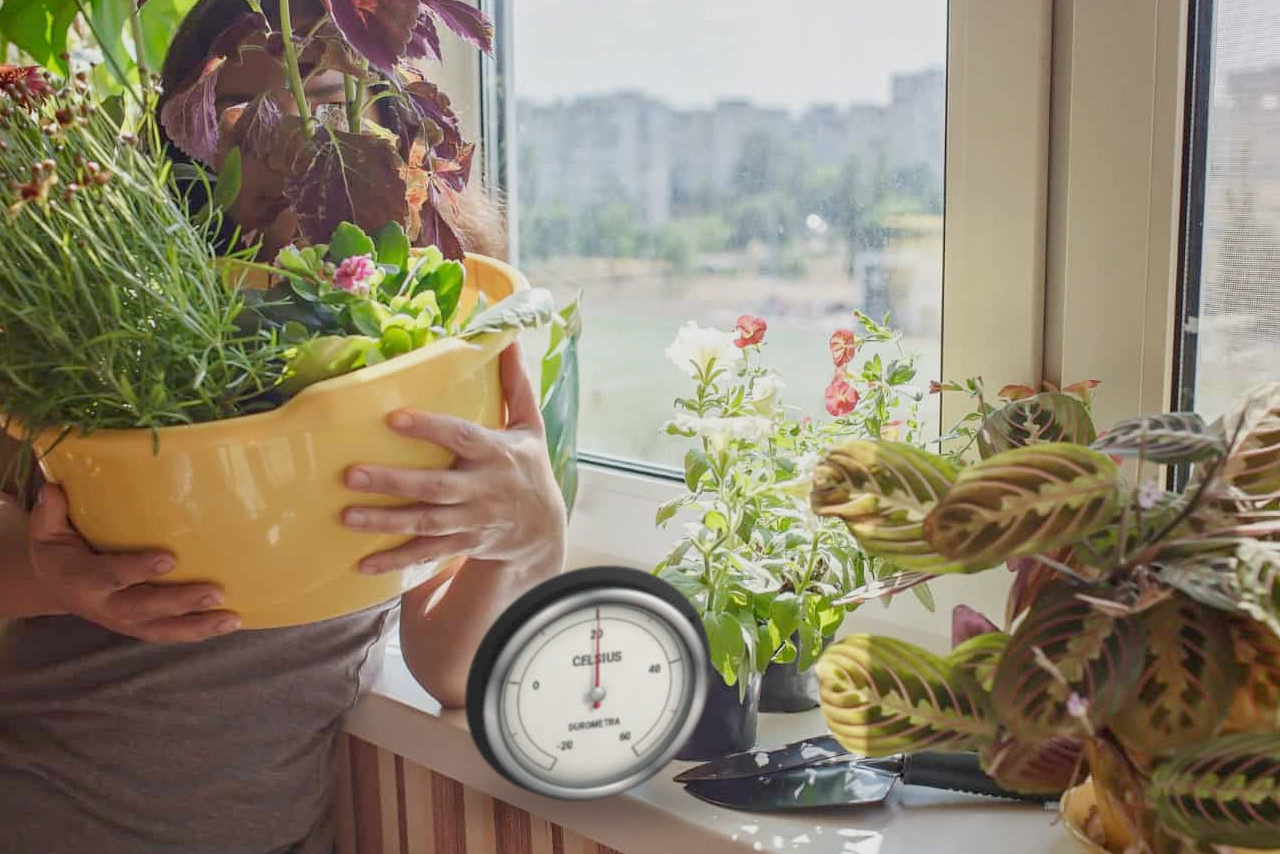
20 °C
